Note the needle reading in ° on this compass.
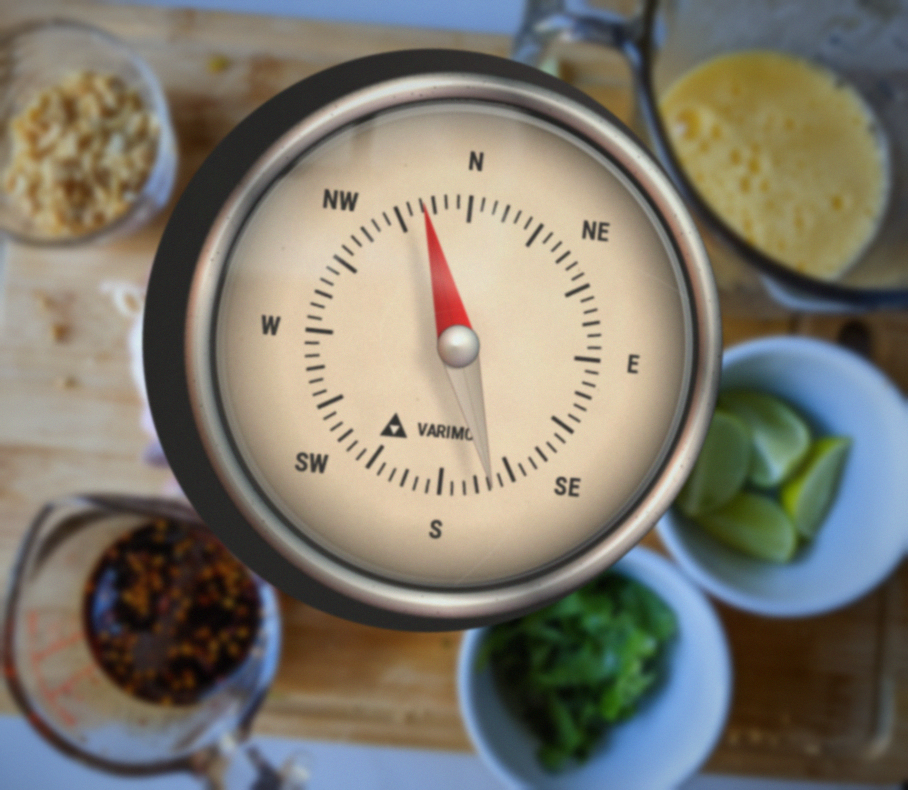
340 °
